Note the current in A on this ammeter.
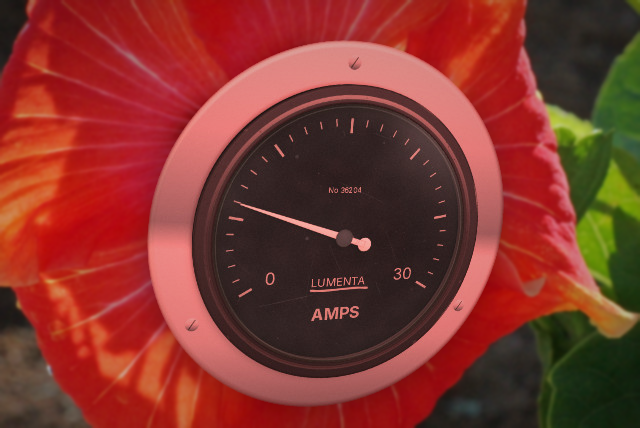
6 A
